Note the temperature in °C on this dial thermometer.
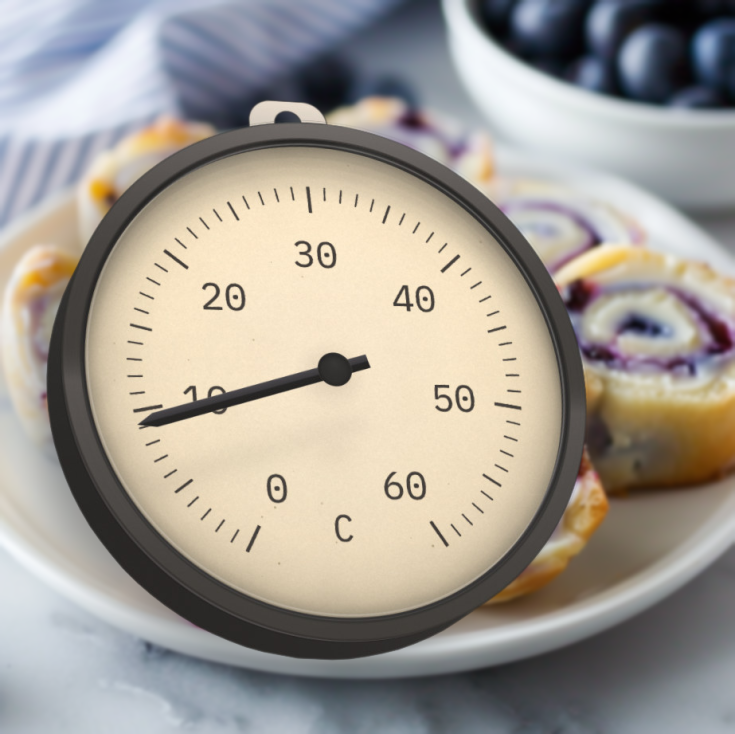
9 °C
